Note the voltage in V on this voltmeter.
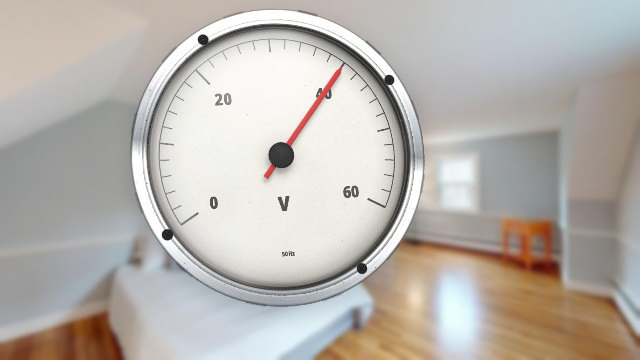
40 V
